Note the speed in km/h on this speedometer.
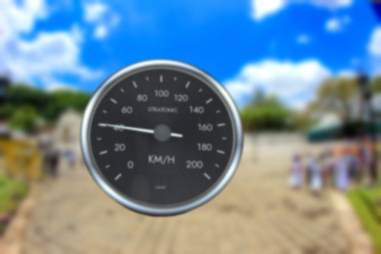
40 km/h
